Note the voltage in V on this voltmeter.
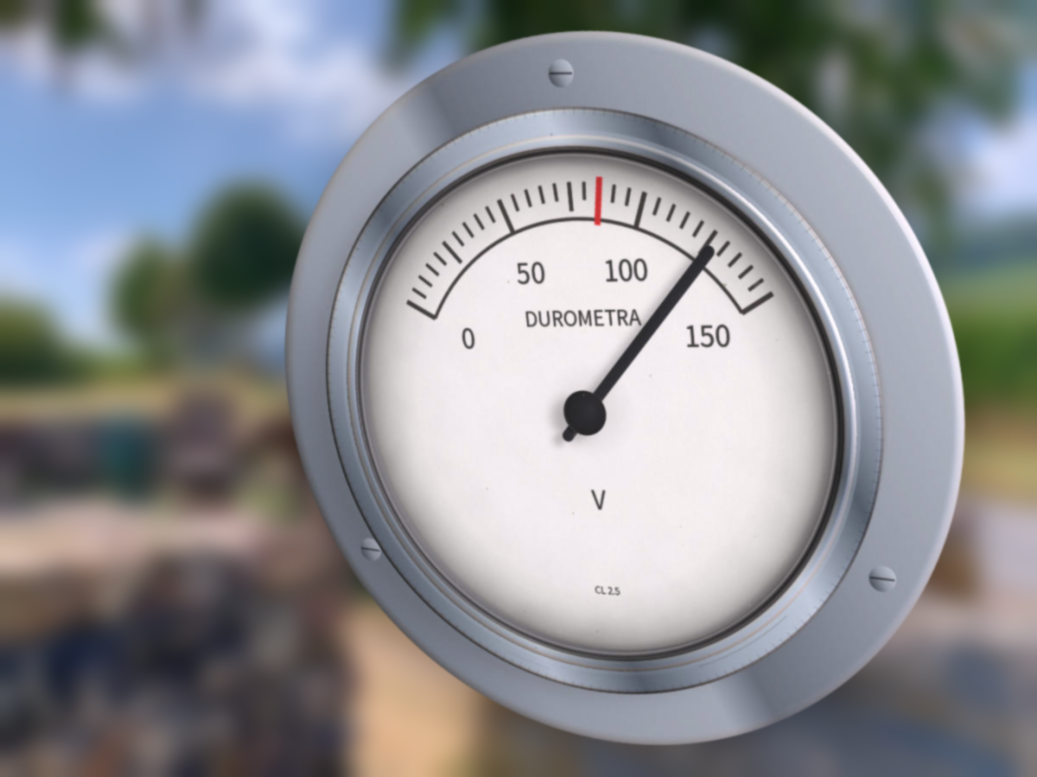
127.5 V
